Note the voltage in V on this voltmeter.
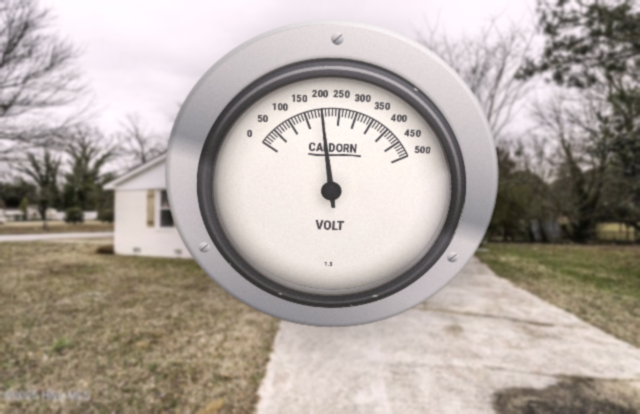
200 V
